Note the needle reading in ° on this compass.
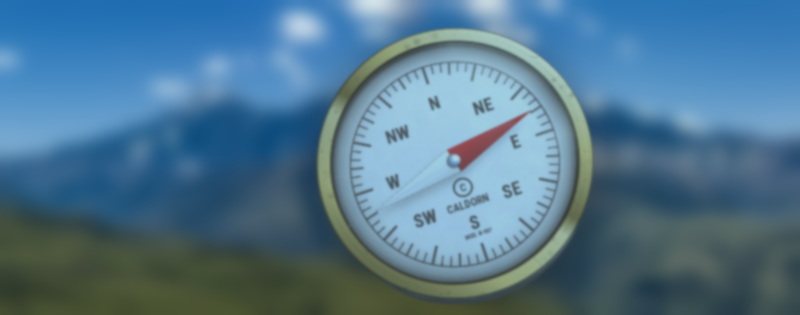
75 °
